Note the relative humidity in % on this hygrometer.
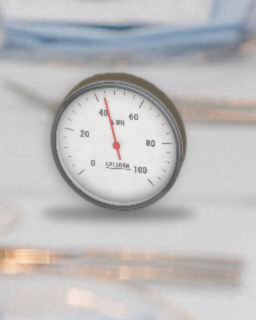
44 %
